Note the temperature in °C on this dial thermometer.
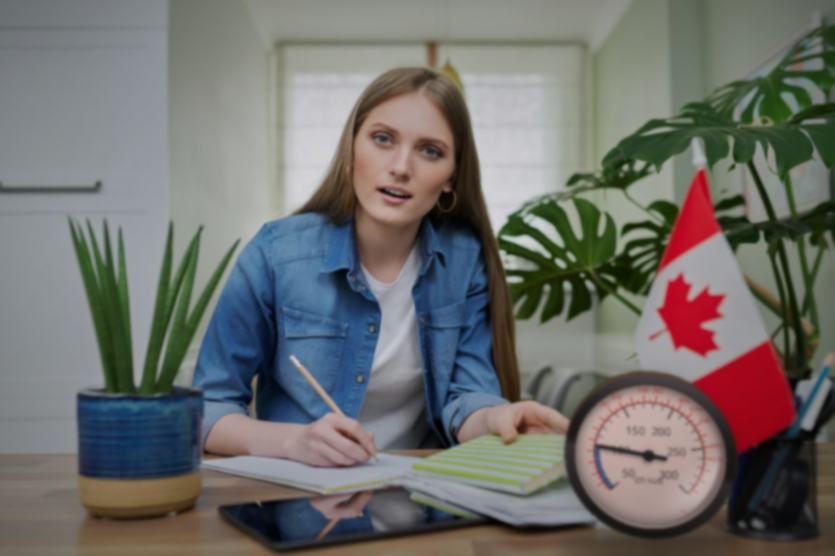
100 °C
